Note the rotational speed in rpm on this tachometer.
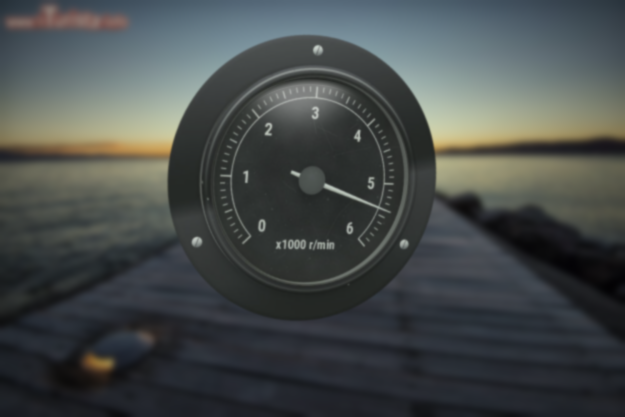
5400 rpm
